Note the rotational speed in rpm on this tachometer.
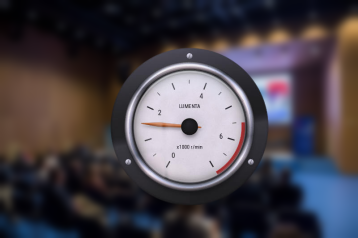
1500 rpm
